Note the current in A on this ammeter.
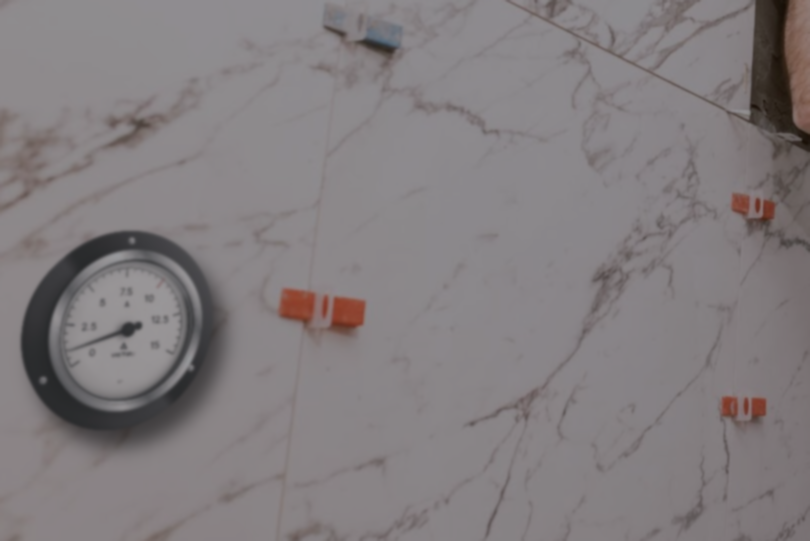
1 A
